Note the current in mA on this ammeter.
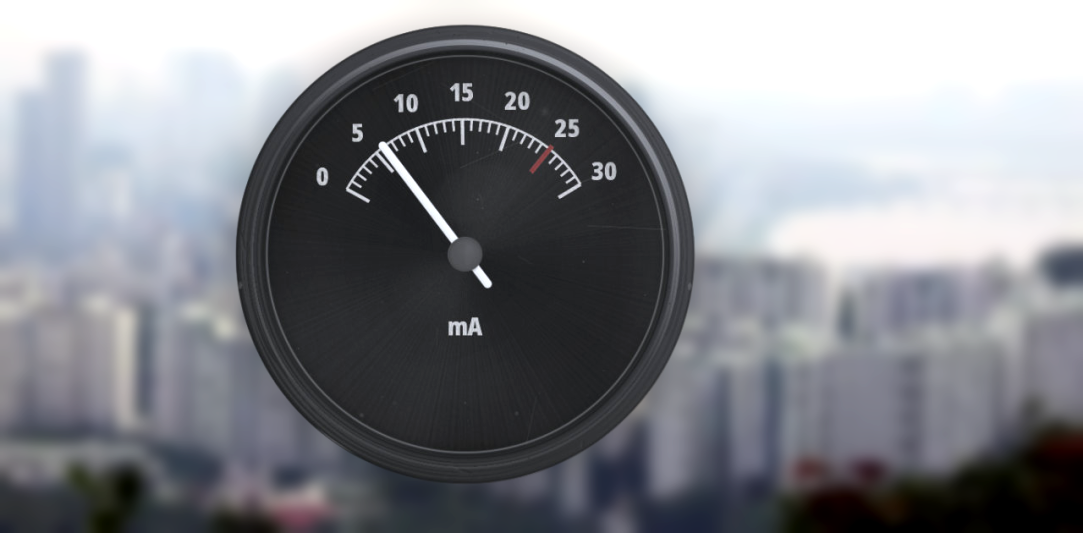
6 mA
